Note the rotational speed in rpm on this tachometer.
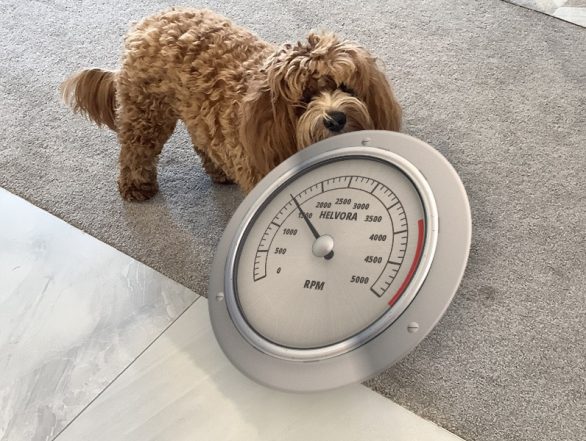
1500 rpm
